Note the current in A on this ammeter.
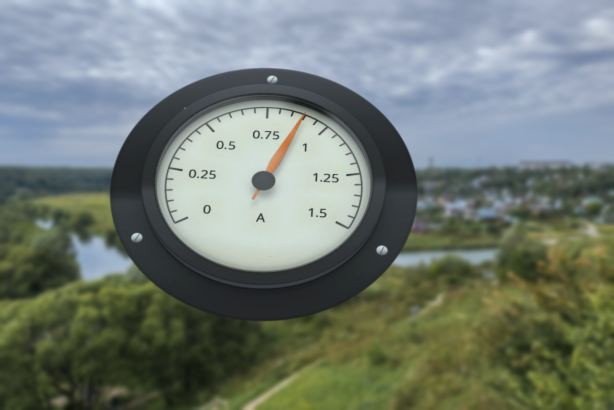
0.9 A
